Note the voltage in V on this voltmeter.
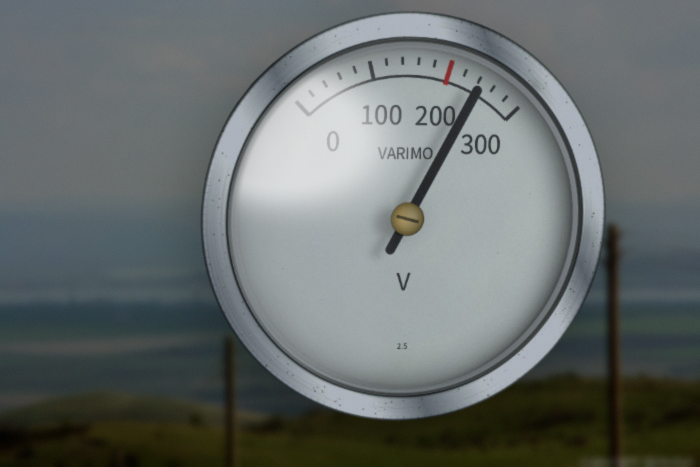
240 V
